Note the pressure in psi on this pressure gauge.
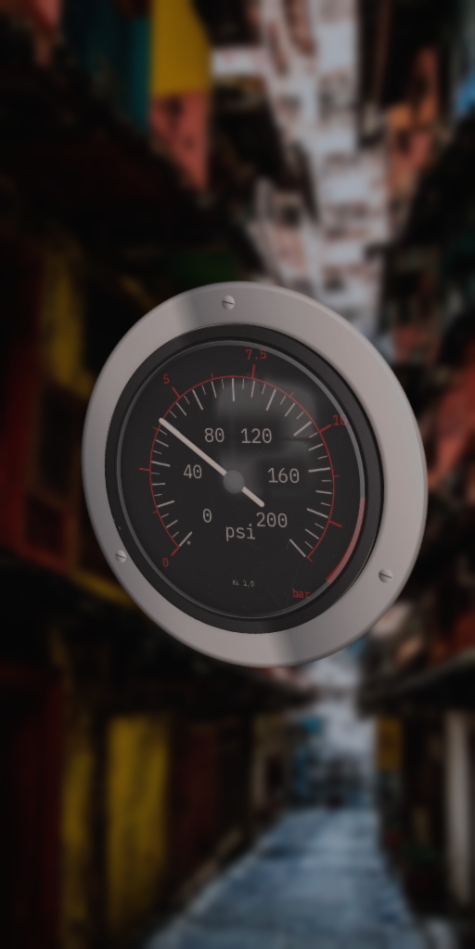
60 psi
